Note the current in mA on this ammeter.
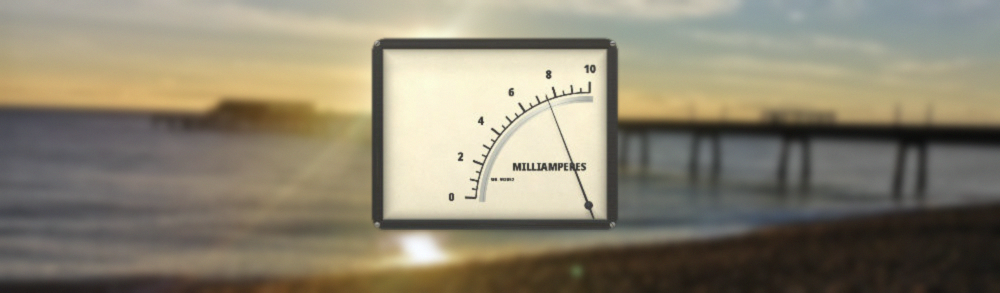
7.5 mA
